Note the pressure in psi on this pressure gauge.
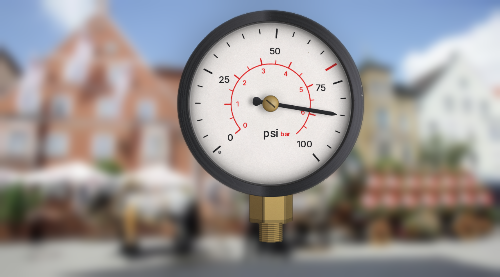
85 psi
